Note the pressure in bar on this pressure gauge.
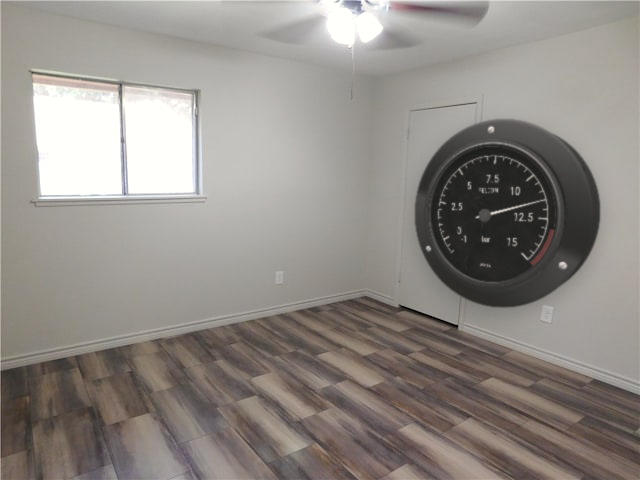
11.5 bar
